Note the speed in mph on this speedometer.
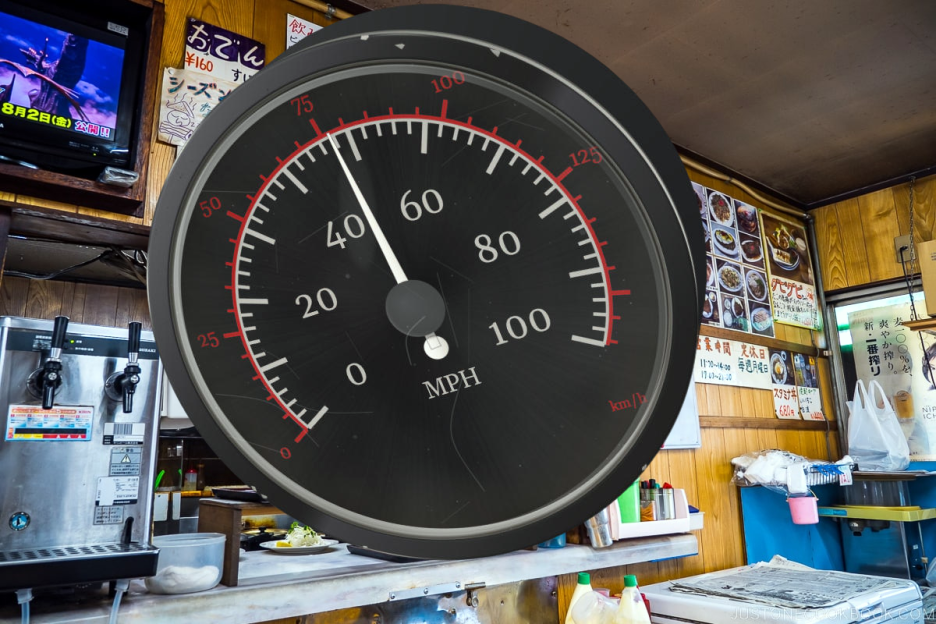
48 mph
